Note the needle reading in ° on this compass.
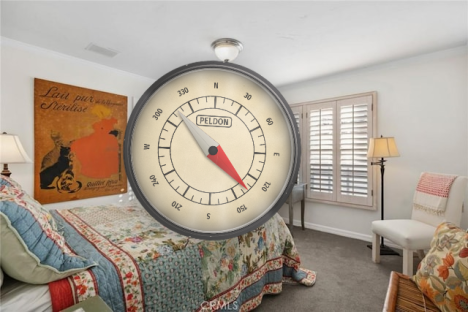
135 °
